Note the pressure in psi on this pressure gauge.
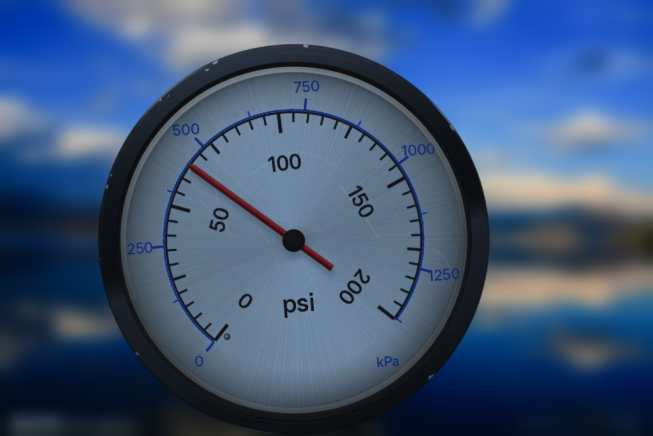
65 psi
